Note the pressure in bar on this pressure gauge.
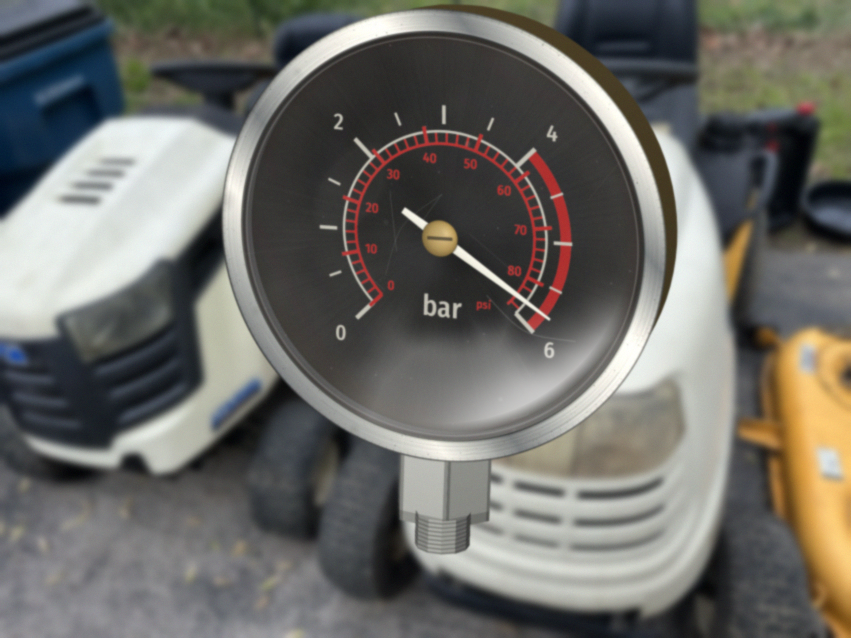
5.75 bar
